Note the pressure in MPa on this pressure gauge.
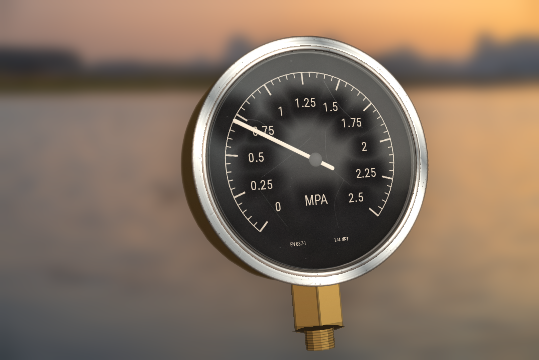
0.7 MPa
